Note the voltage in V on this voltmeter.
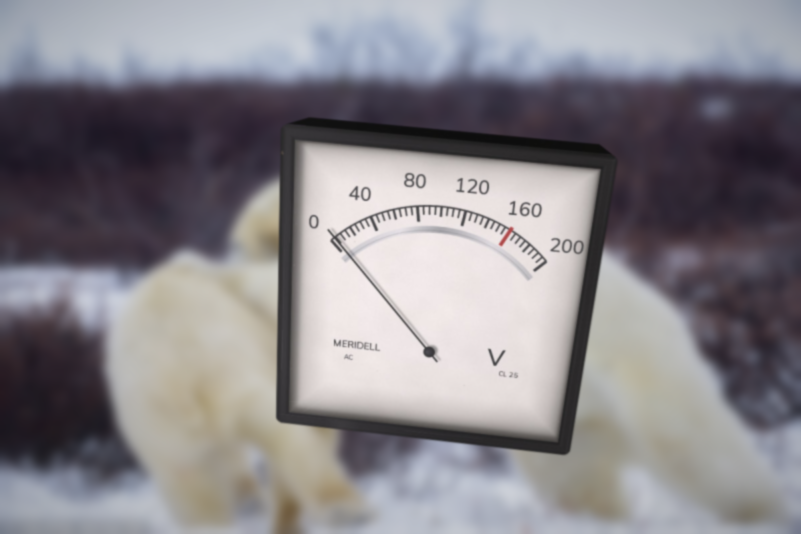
5 V
